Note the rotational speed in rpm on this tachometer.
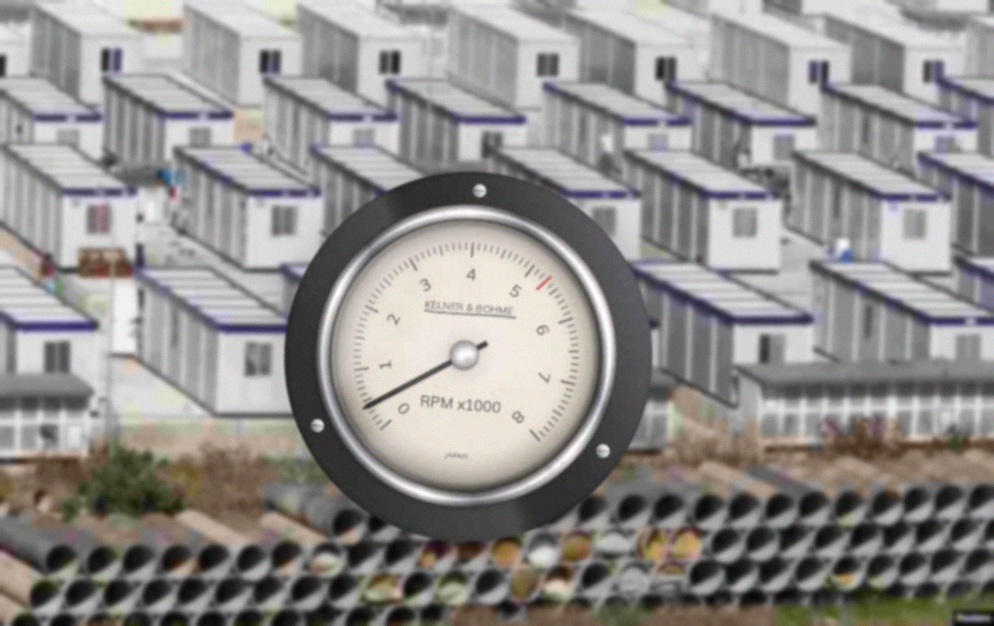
400 rpm
